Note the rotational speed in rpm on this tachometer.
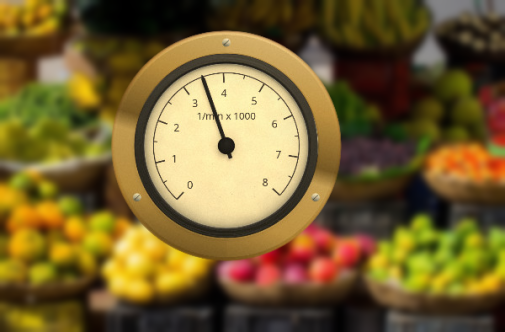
3500 rpm
